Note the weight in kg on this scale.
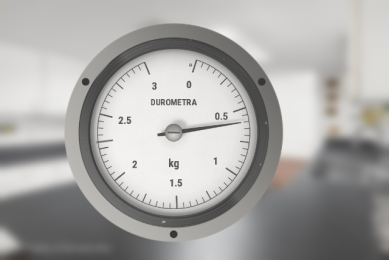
0.6 kg
